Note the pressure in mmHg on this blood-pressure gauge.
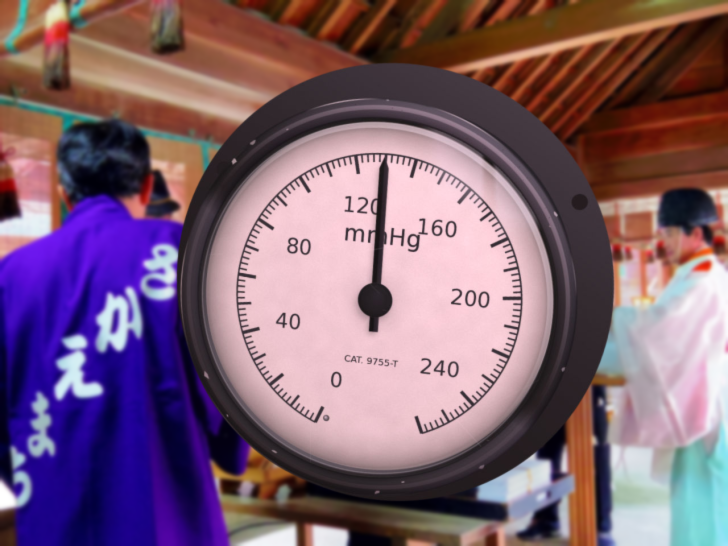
130 mmHg
